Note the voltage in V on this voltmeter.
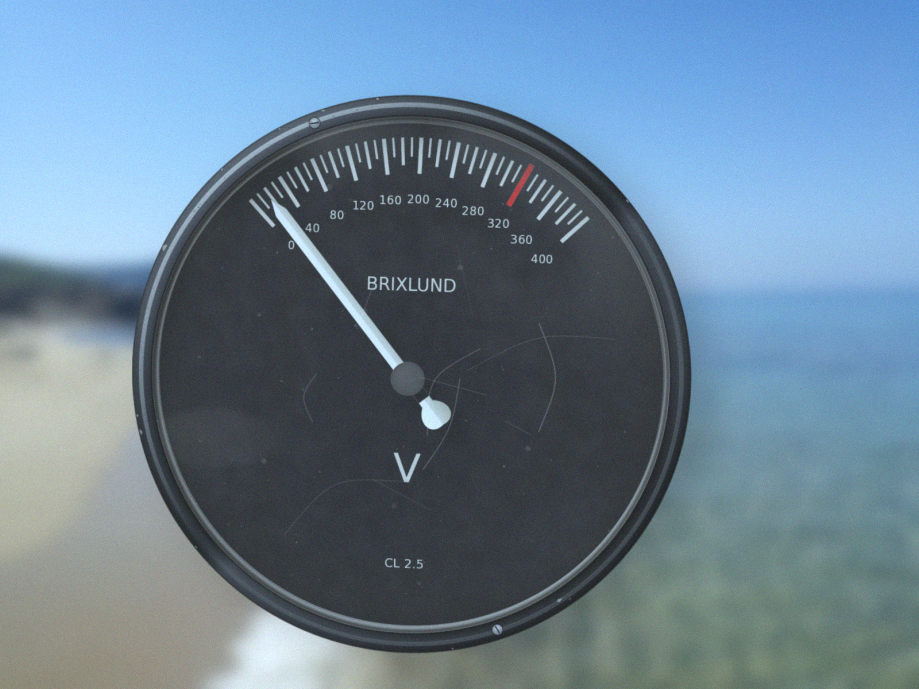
20 V
